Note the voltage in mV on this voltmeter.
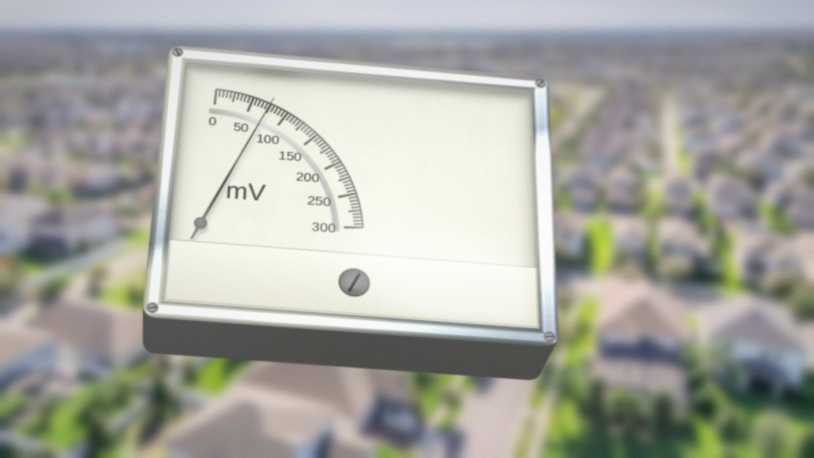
75 mV
